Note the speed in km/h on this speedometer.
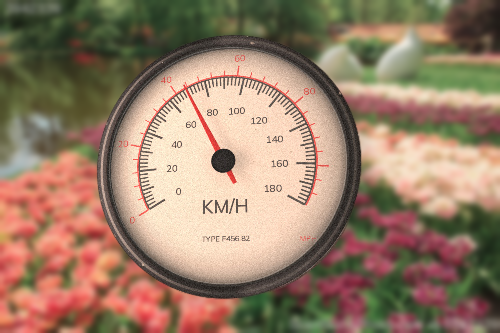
70 km/h
